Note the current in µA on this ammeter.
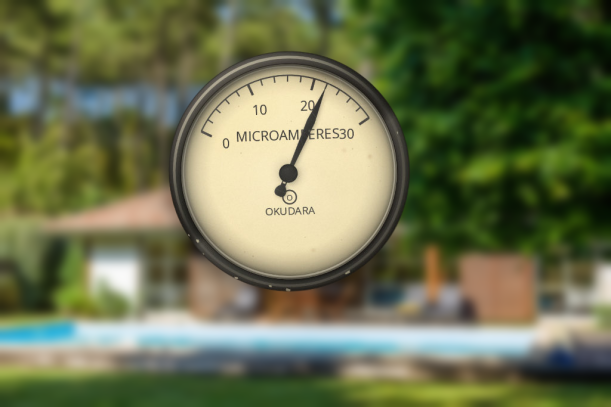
22 µA
